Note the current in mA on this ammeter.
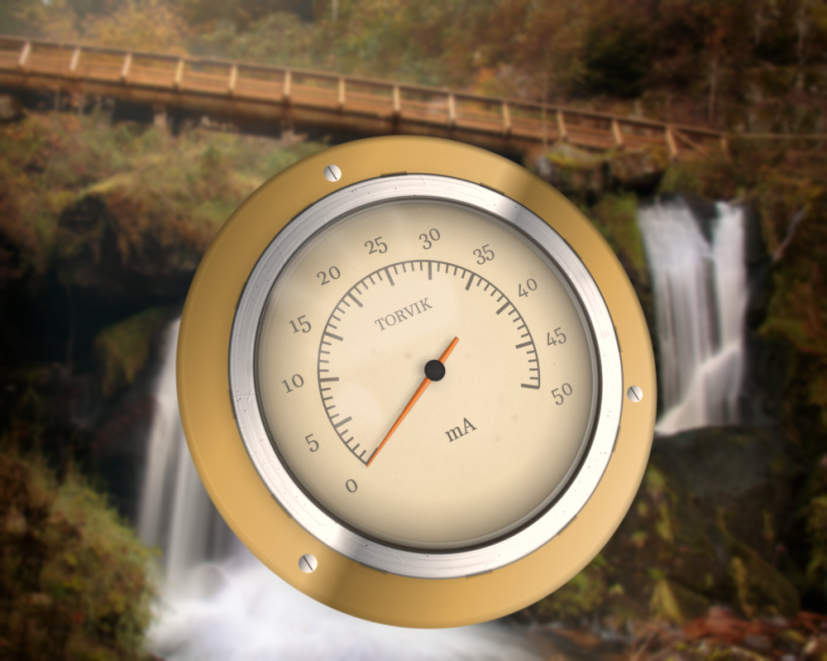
0 mA
